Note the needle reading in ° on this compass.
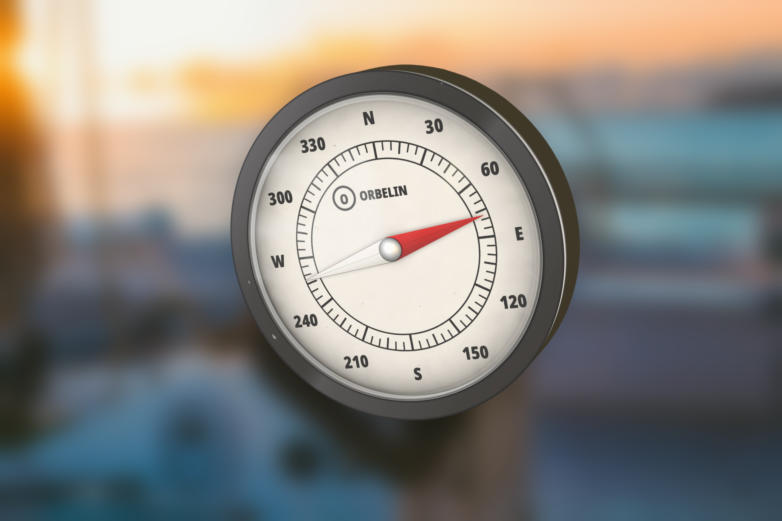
77.5 °
